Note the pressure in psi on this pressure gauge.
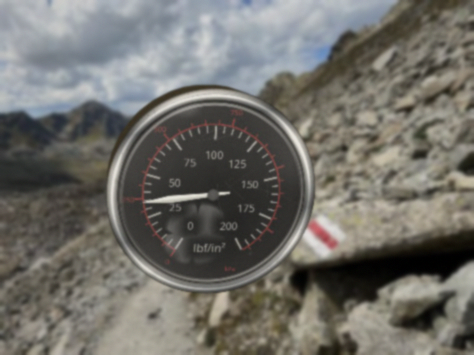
35 psi
